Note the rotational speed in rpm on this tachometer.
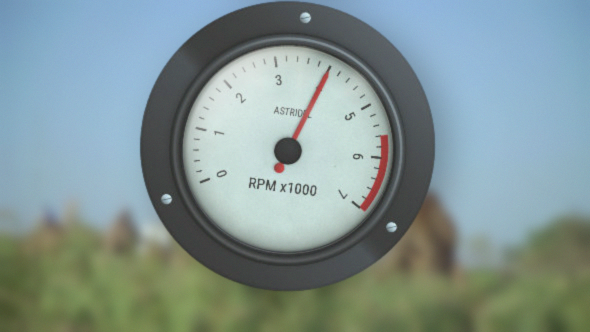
4000 rpm
